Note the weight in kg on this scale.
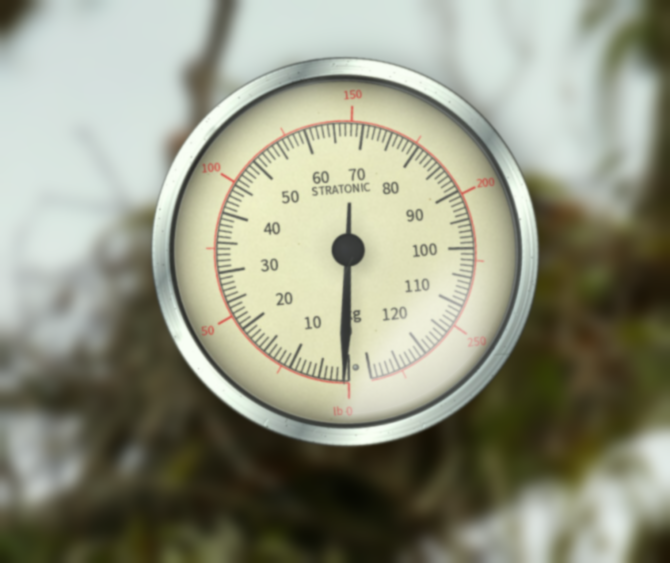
1 kg
